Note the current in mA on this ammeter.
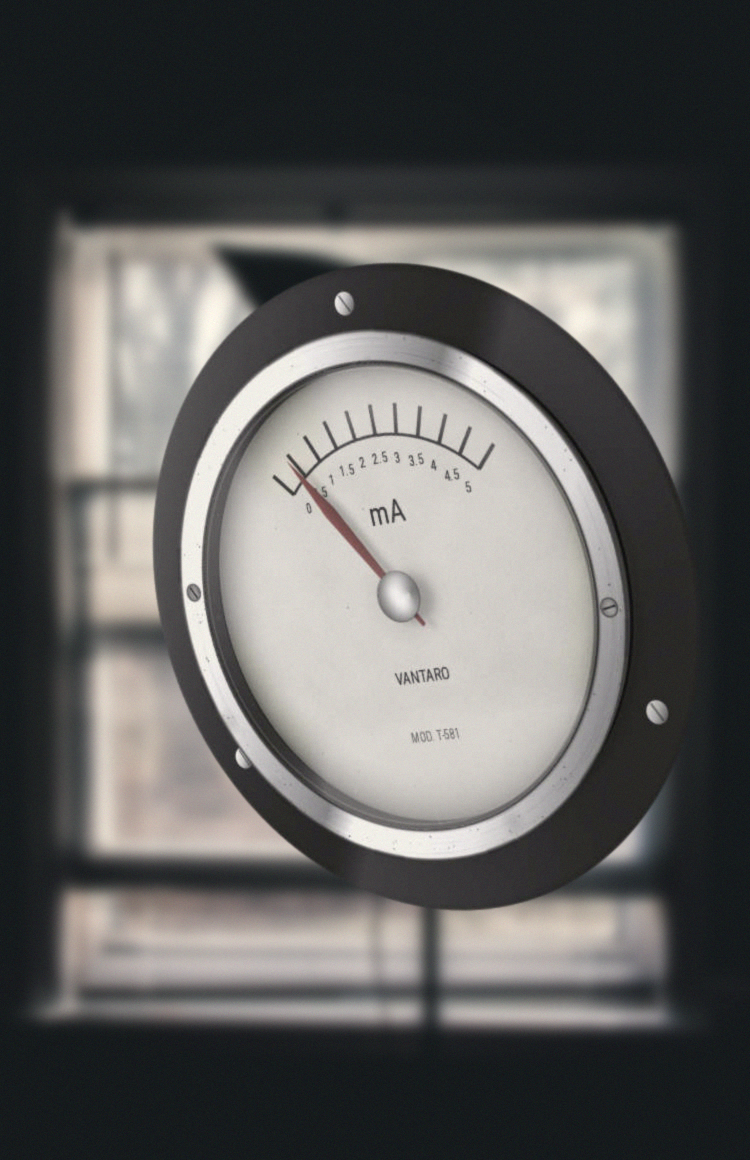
0.5 mA
